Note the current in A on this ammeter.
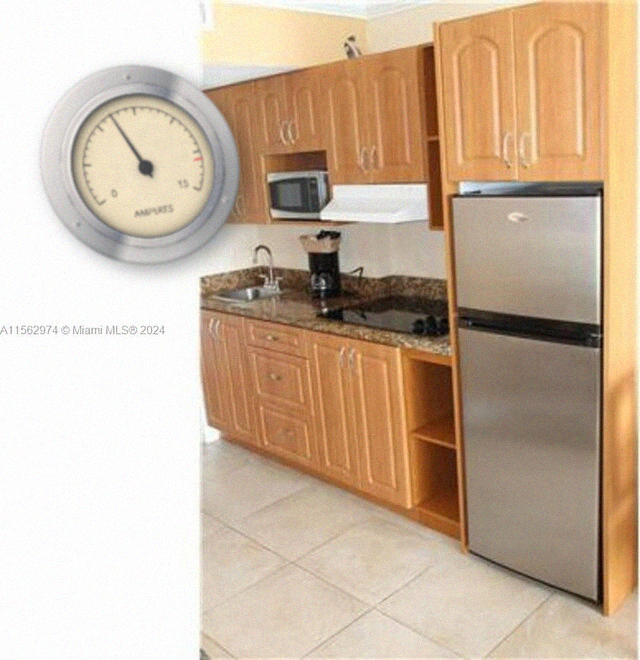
6 A
